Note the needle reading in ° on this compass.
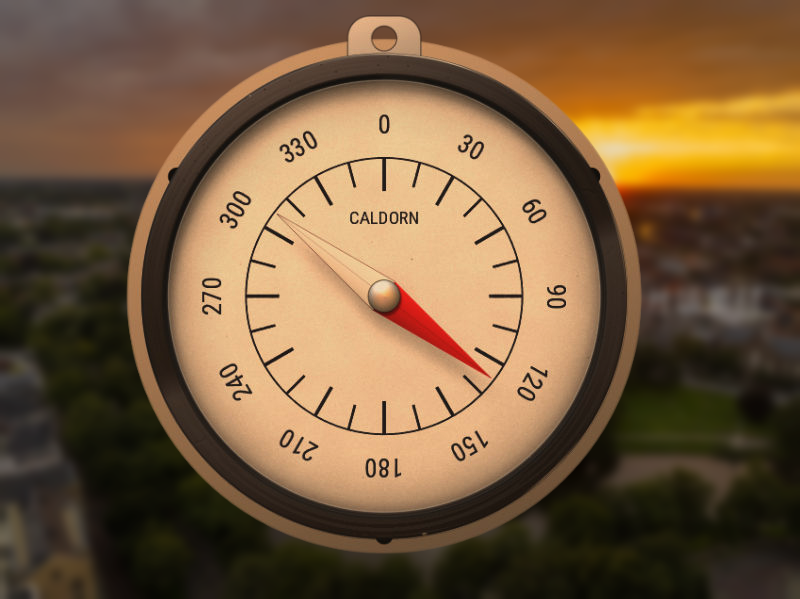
127.5 °
